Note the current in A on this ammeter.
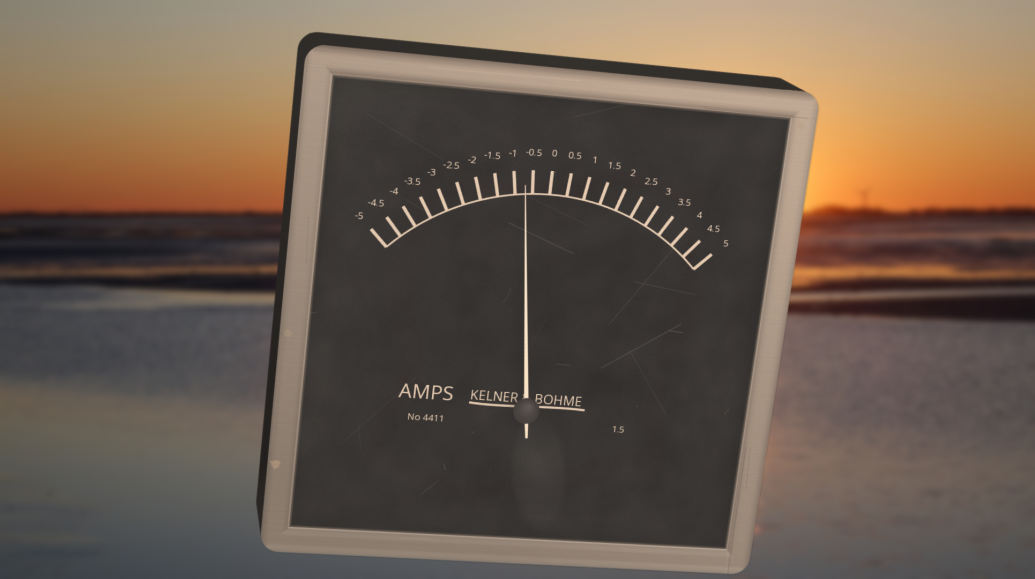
-0.75 A
